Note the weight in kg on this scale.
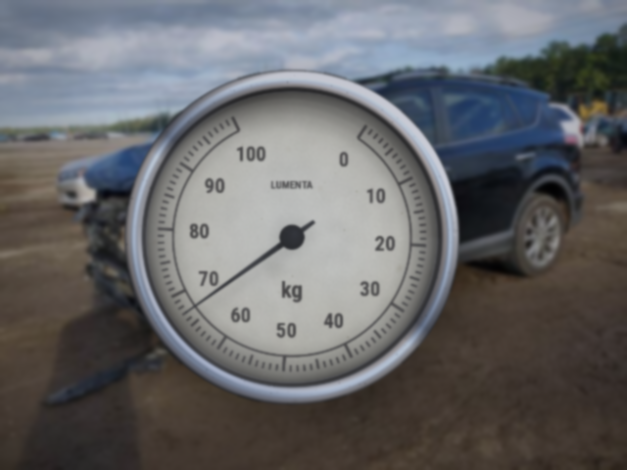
67 kg
